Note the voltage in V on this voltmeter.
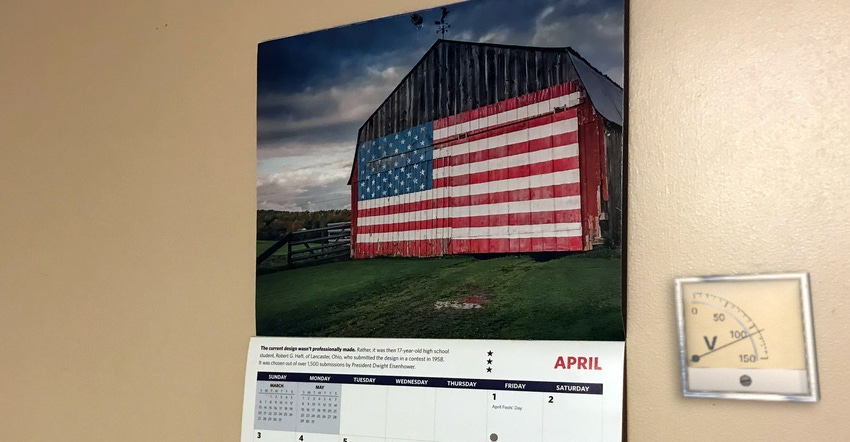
110 V
